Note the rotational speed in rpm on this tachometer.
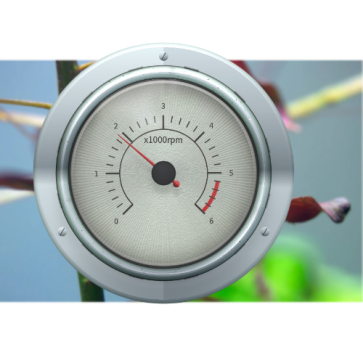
1900 rpm
